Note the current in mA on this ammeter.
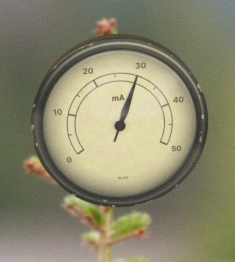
30 mA
